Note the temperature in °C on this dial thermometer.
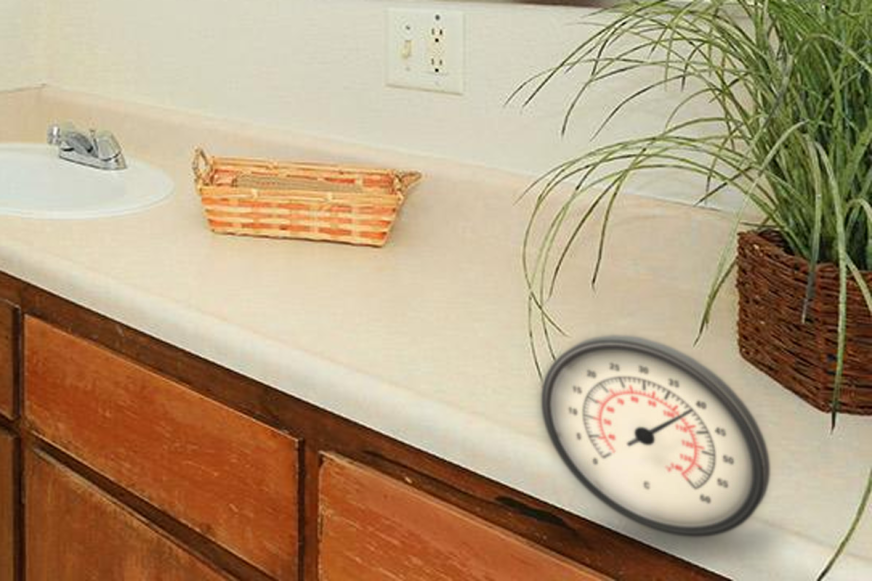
40 °C
